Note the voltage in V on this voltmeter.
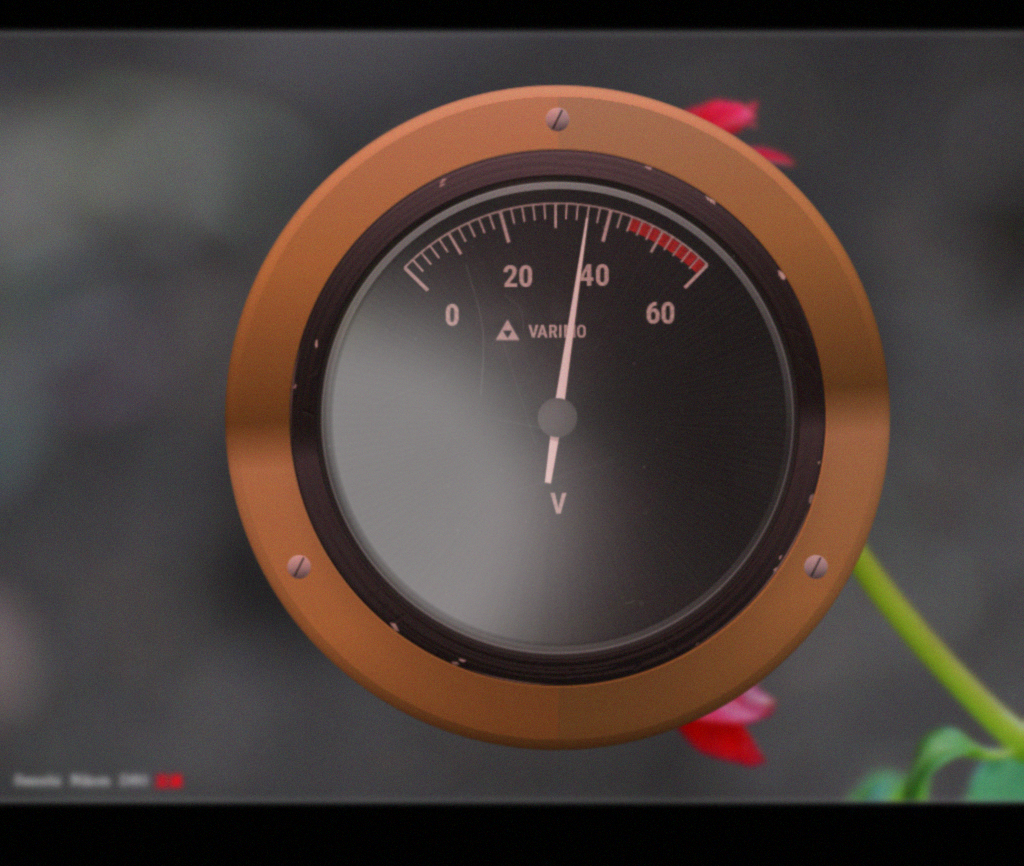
36 V
